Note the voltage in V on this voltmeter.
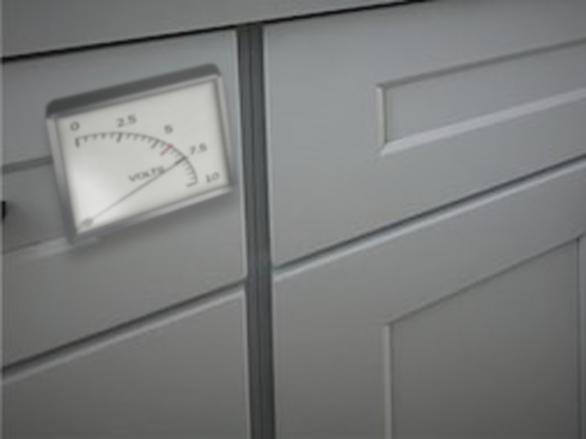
7.5 V
